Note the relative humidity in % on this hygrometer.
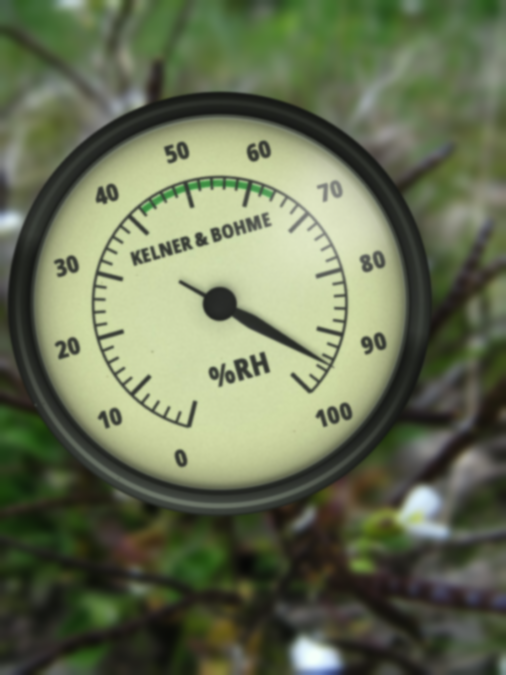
95 %
